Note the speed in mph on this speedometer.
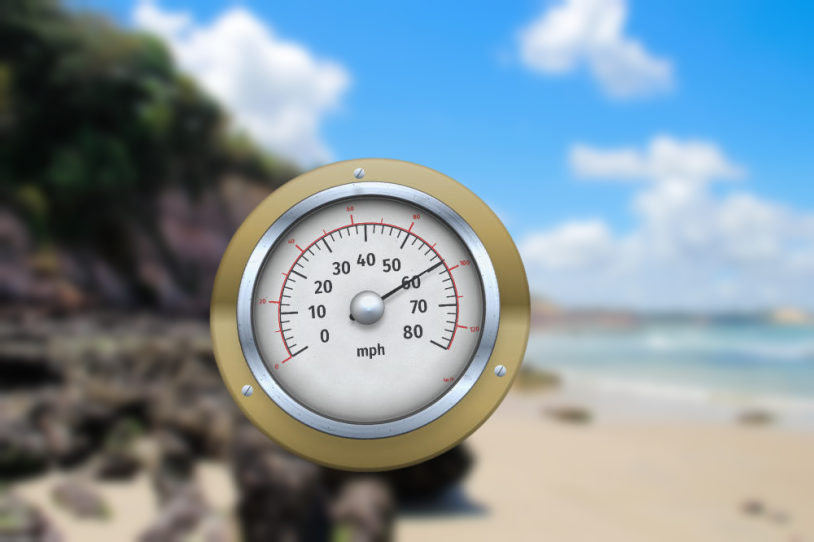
60 mph
